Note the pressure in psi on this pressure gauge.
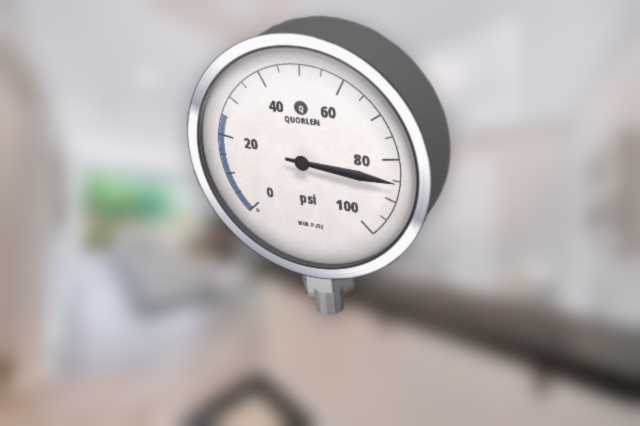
85 psi
